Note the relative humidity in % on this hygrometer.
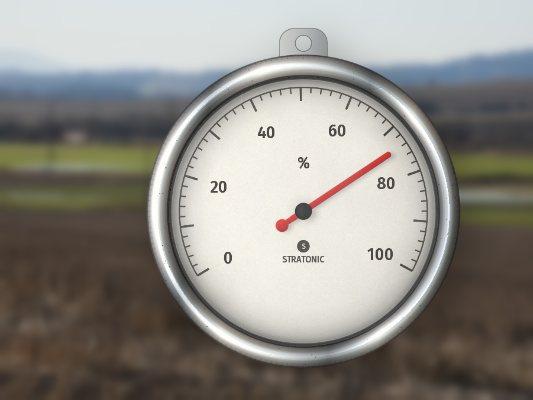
74 %
